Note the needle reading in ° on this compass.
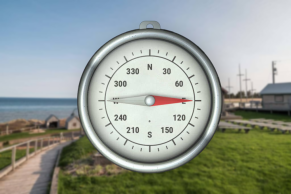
90 °
